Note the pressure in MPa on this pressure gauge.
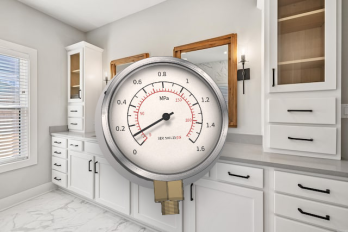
0.1 MPa
